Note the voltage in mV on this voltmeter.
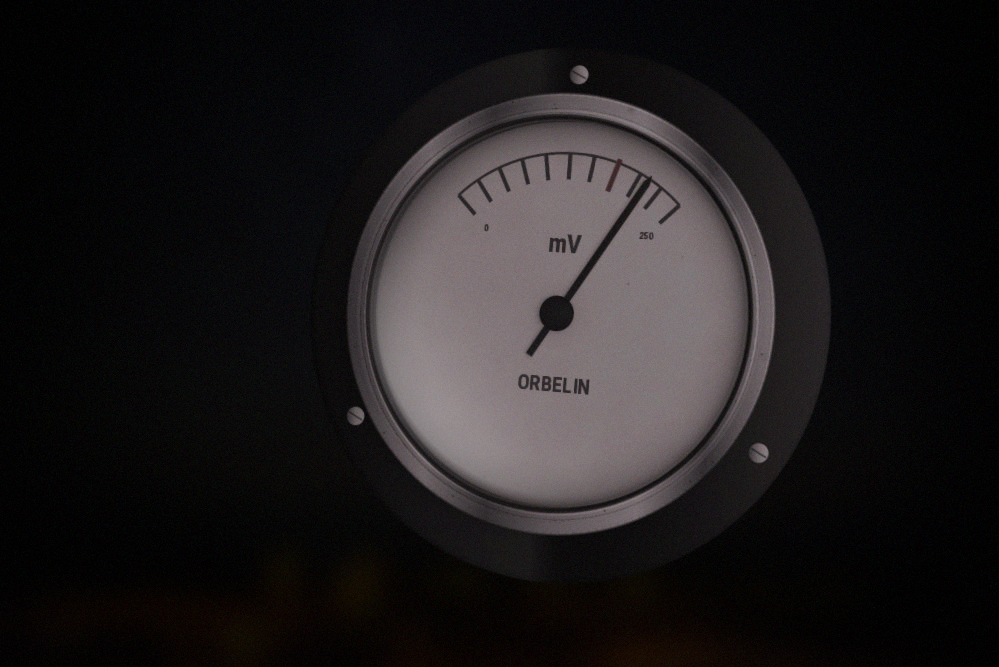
212.5 mV
